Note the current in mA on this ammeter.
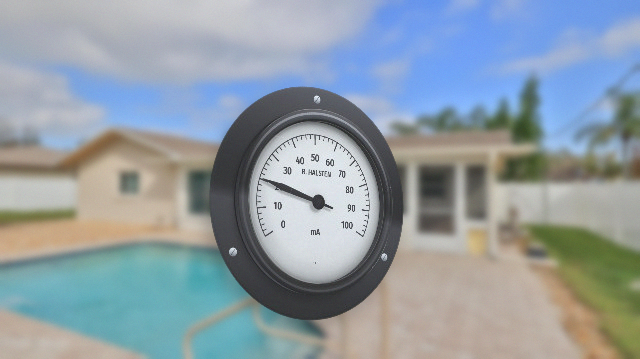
20 mA
